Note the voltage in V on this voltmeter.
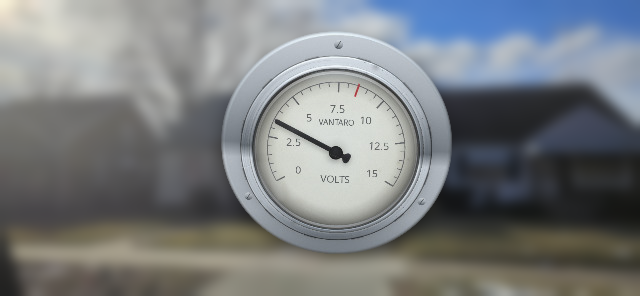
3.5 V
